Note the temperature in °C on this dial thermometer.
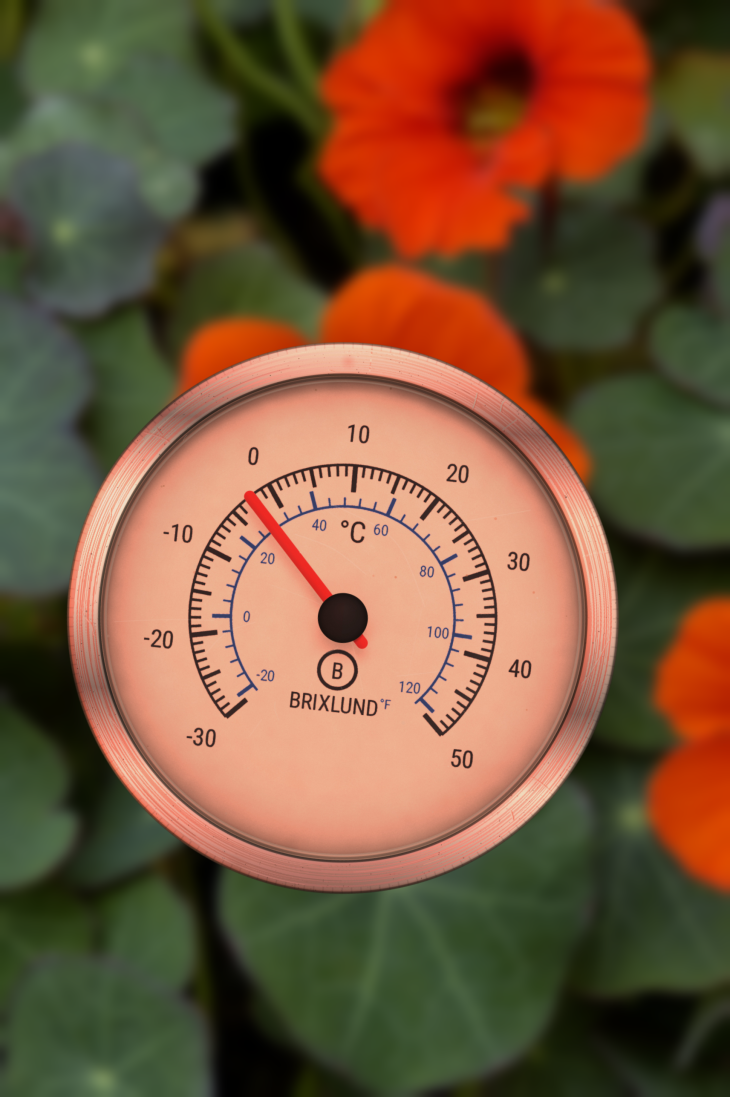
-2.5 °C
